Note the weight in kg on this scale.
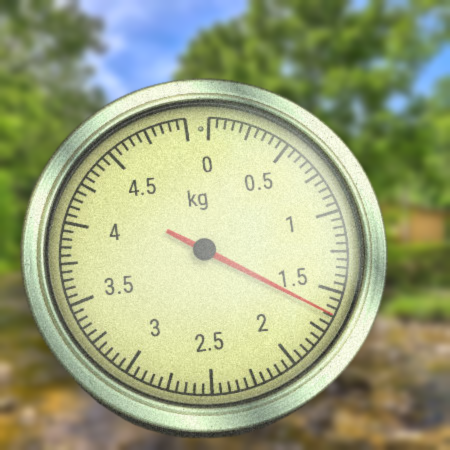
1.65 kg
